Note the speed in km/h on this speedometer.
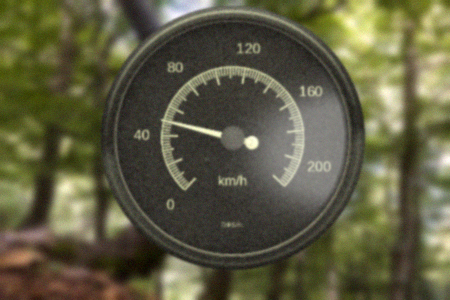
50 km/h
